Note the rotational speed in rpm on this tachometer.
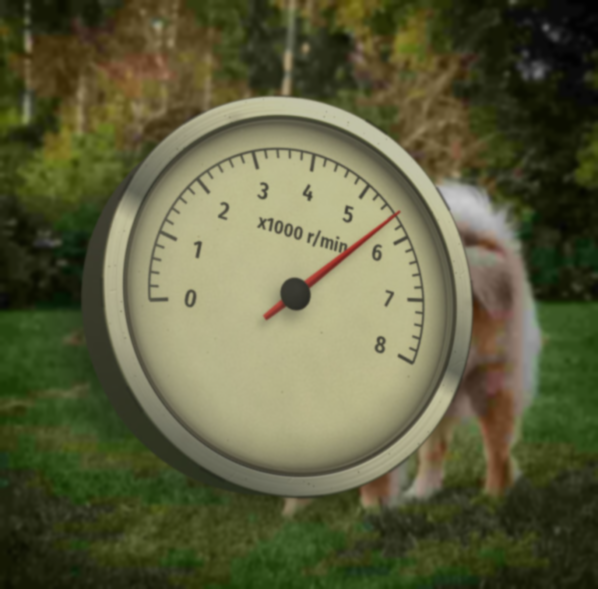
5600 rpm
